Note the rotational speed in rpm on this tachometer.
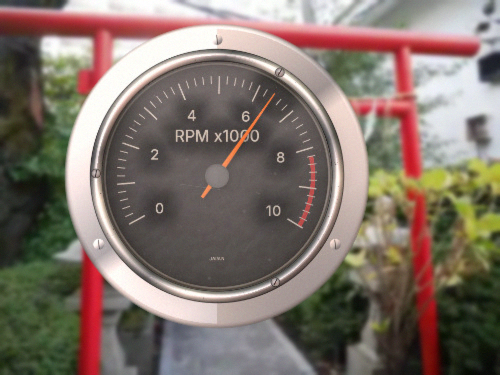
6400 rpm
